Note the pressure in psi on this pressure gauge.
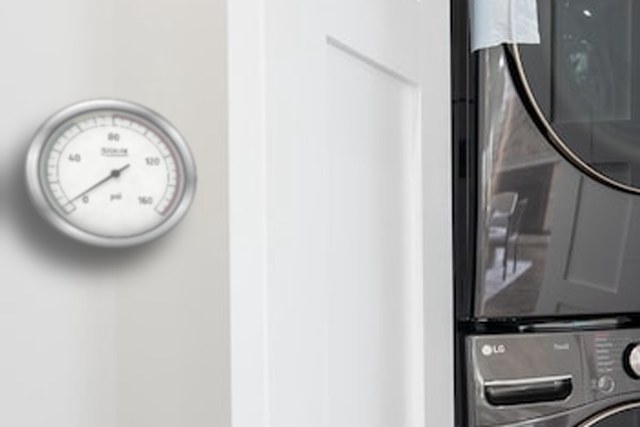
5 psi
